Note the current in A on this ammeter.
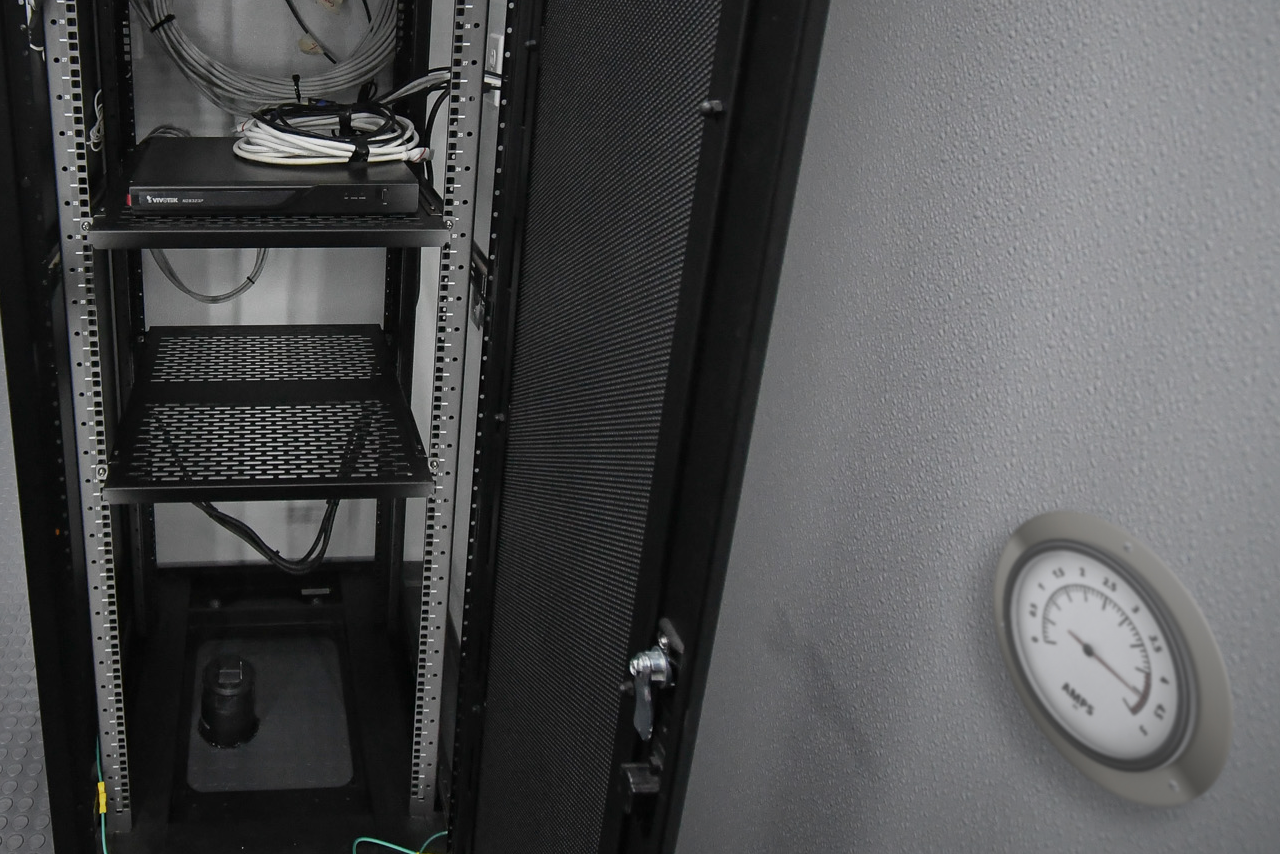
4.5 A
